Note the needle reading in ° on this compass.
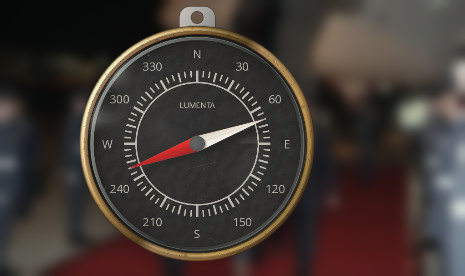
250 °
